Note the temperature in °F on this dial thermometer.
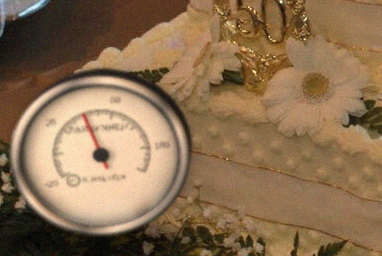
40 °F
